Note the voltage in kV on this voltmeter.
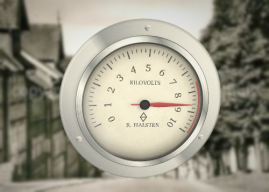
8.6 kV
